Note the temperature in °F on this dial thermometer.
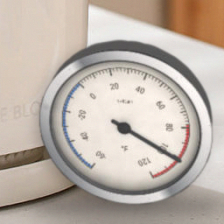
100 °F
